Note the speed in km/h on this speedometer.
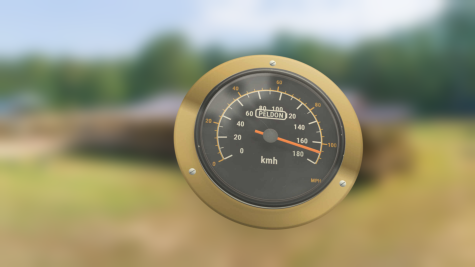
170 km/h
